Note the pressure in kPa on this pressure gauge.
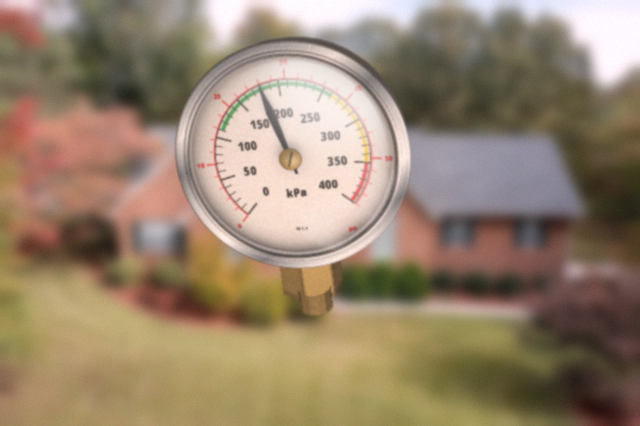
180 kPa
